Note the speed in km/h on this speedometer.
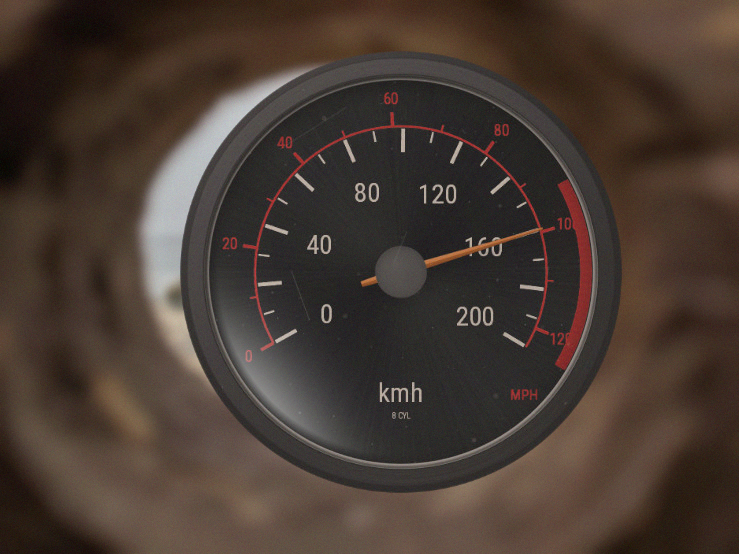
160 km/h
